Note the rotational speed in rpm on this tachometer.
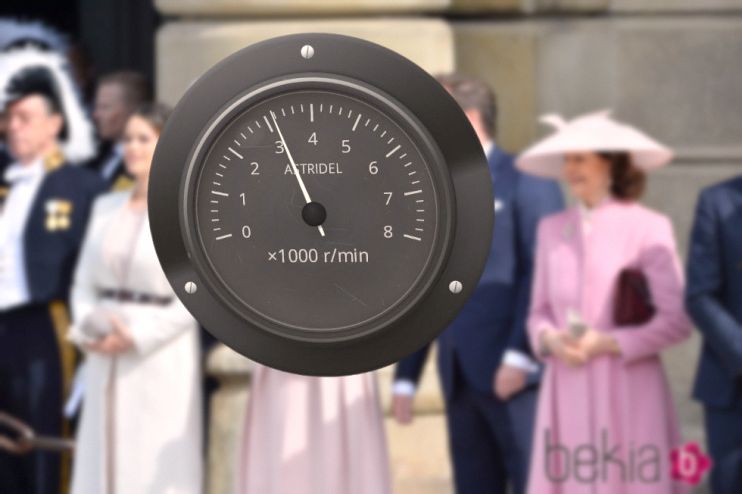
3200 rpm
